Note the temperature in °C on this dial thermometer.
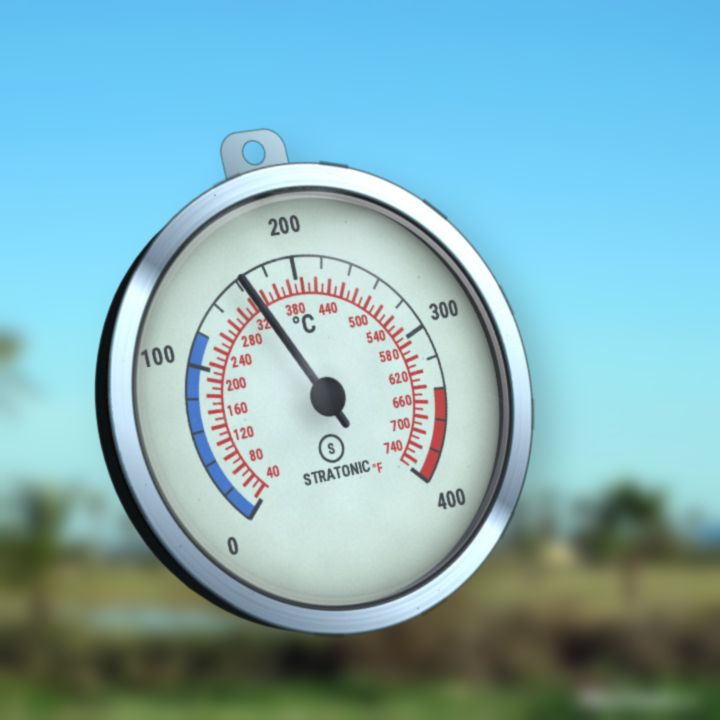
160 °C
